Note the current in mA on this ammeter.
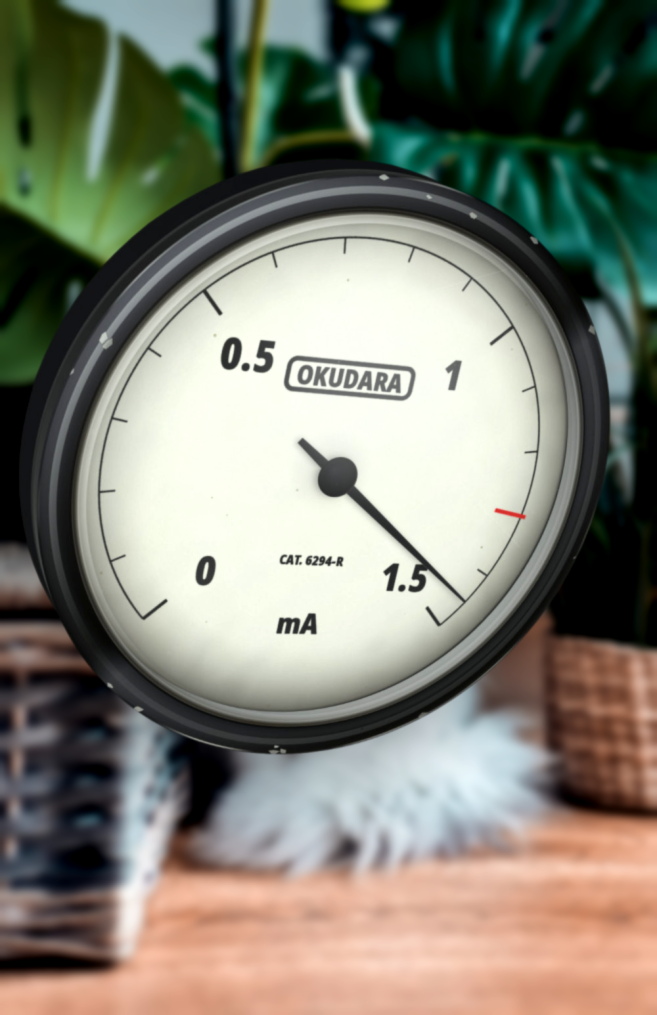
1.45 mA
